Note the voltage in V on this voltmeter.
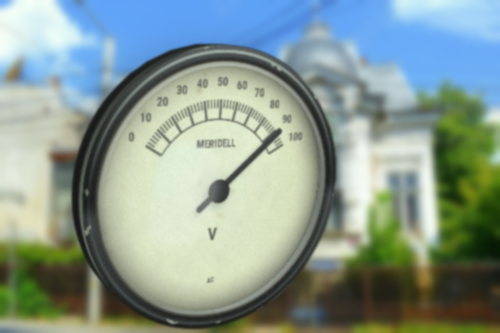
90 V
